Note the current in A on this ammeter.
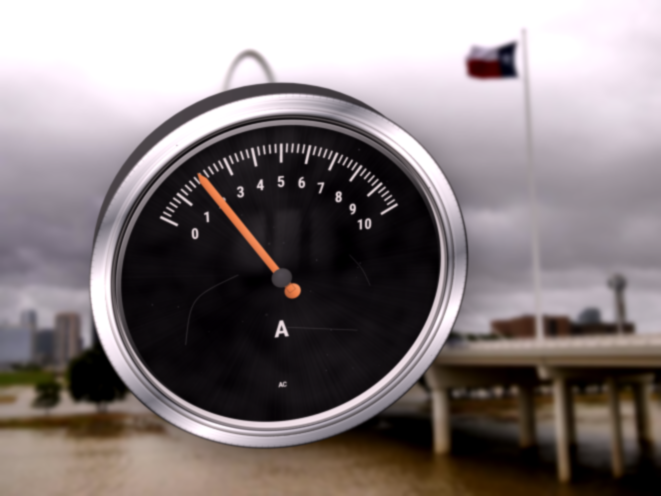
2 A
